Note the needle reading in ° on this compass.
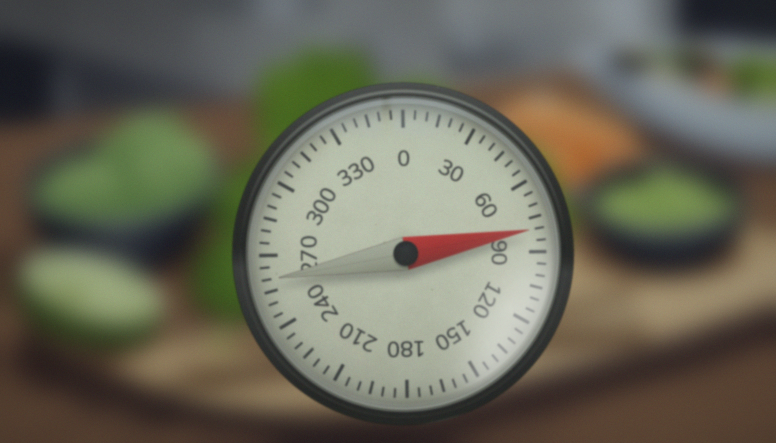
80 °
